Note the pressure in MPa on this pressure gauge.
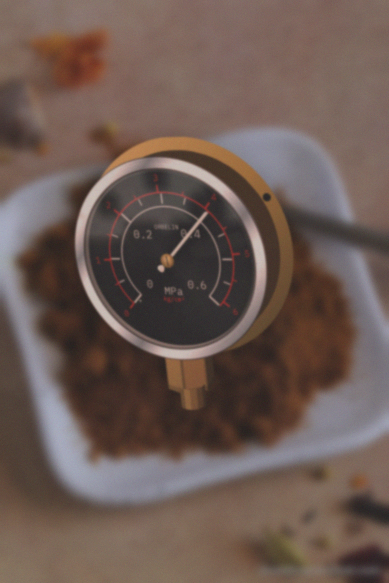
0.4 MPa
